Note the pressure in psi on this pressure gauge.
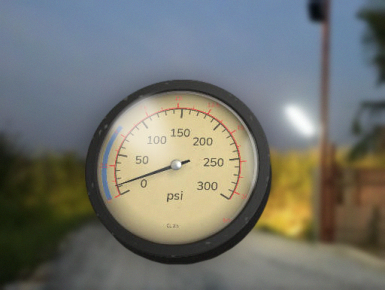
10 psi
